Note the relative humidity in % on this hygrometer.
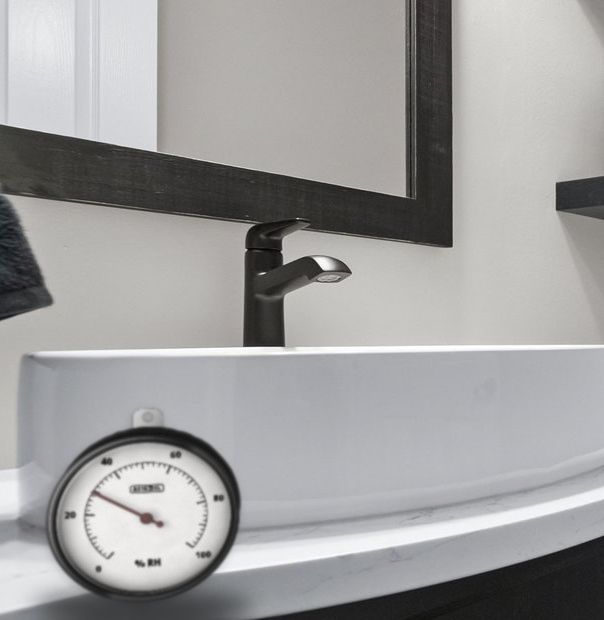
30 %
